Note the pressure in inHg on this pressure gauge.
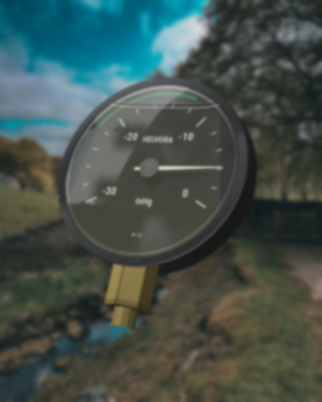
-4 inHg
